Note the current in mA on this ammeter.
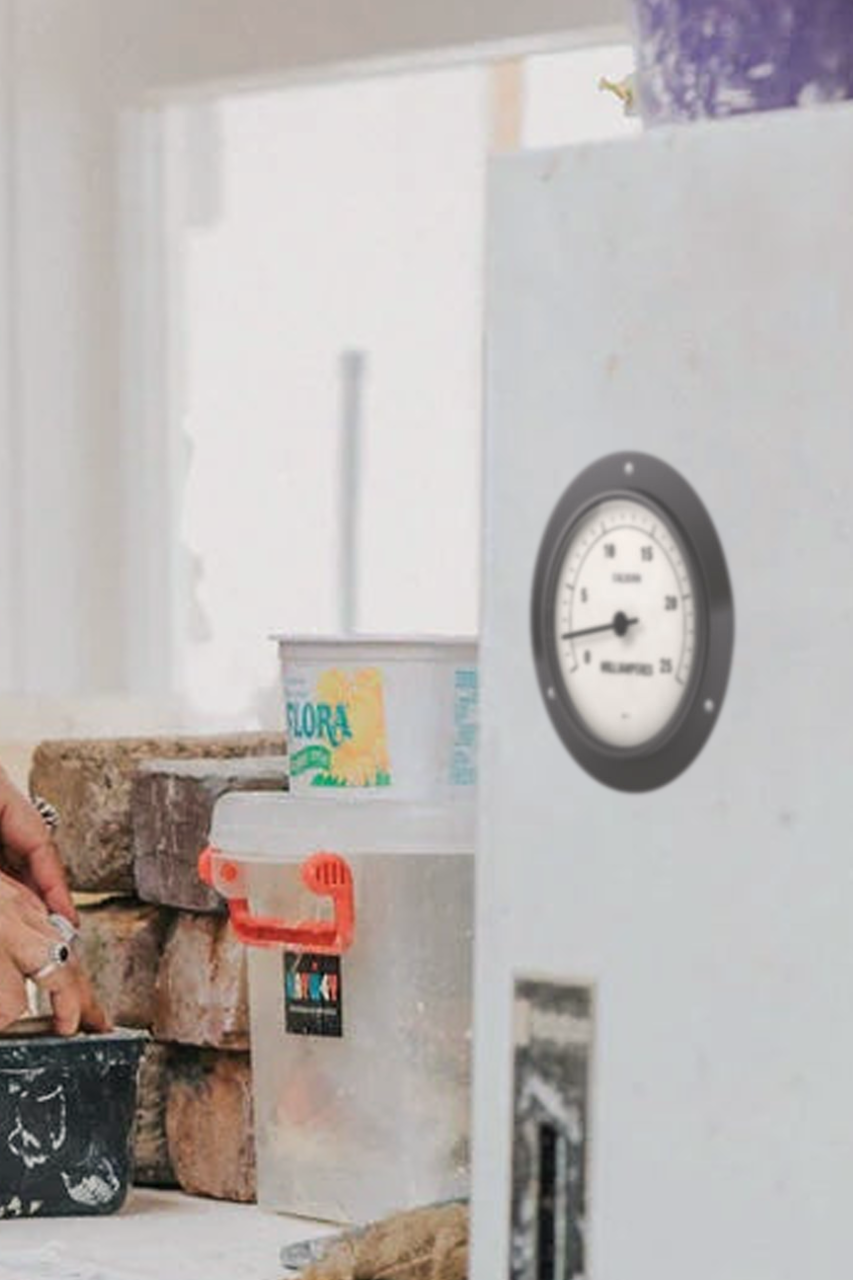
2 mA
